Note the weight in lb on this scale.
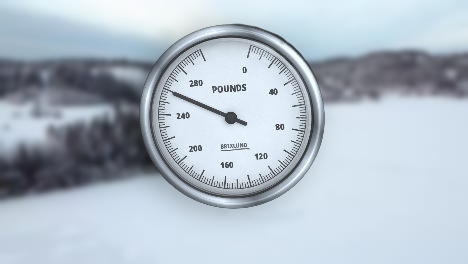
260 lb
